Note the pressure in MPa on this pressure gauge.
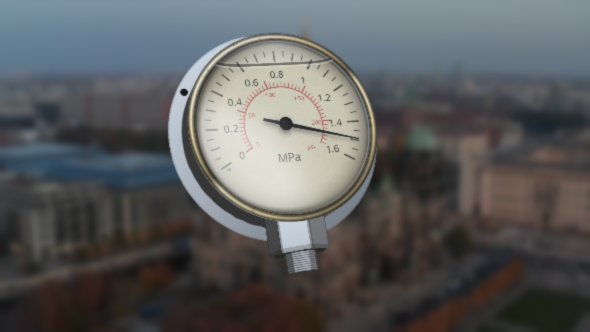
1.5 MPa
